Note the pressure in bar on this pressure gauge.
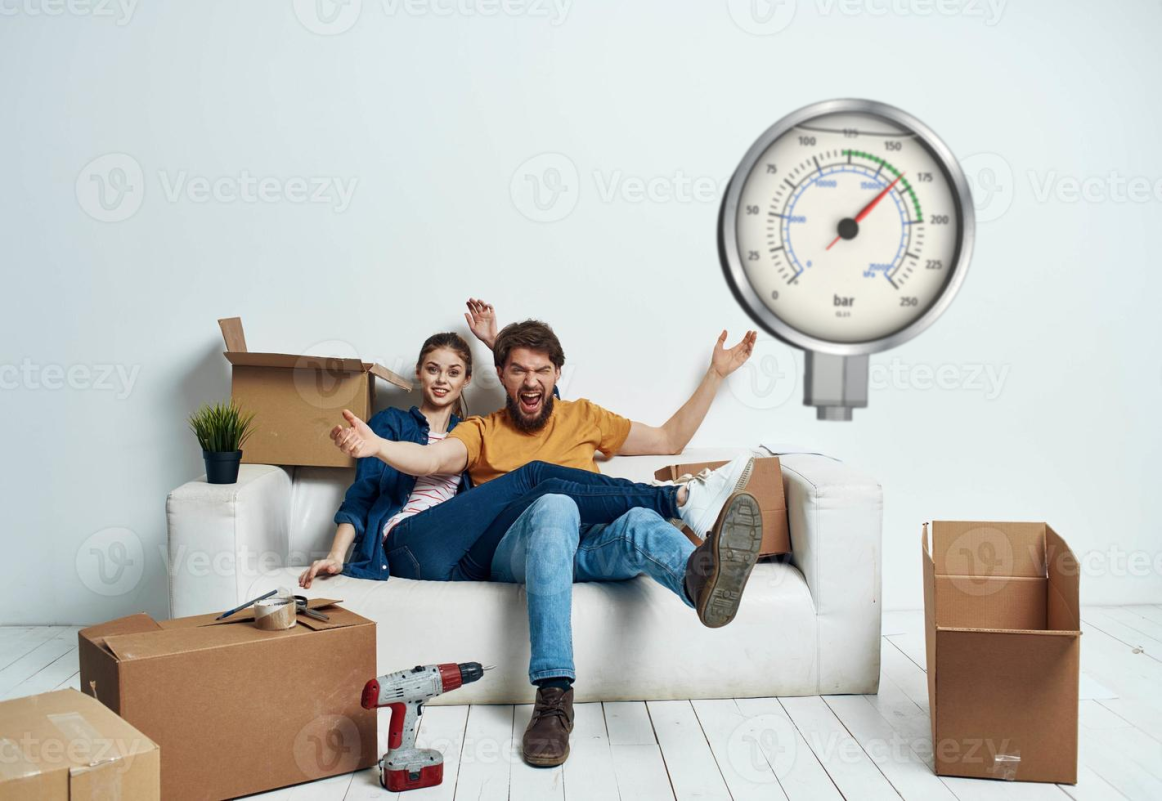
165 bar
